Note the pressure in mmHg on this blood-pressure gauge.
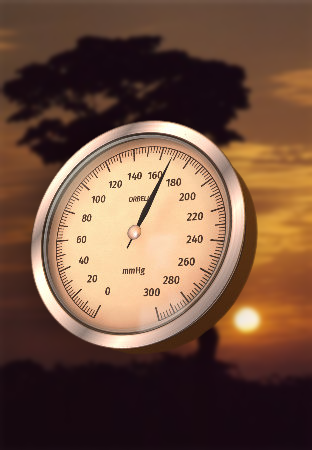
170 mmHg
